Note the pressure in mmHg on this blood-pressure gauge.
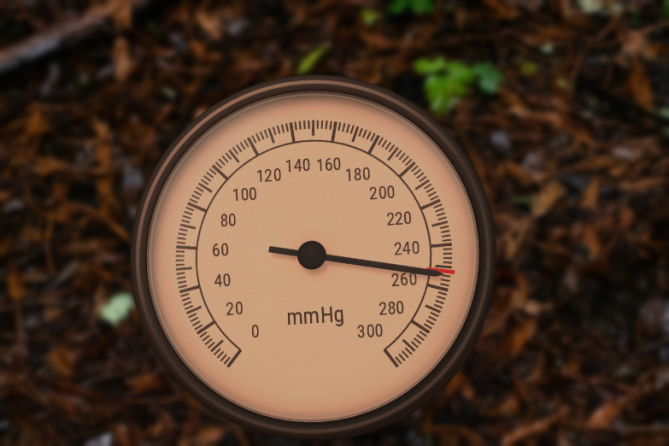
254 mmHg
